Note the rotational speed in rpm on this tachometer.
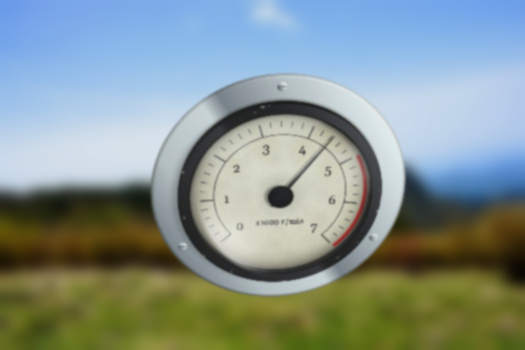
4400 rpm
